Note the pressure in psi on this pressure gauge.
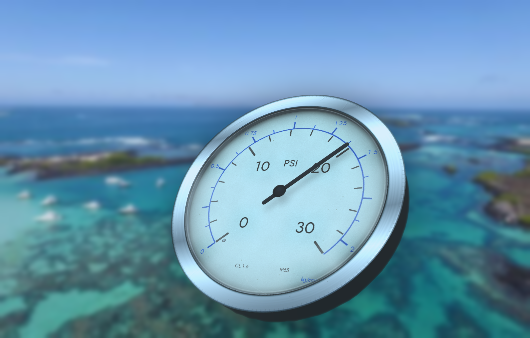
20 psi
